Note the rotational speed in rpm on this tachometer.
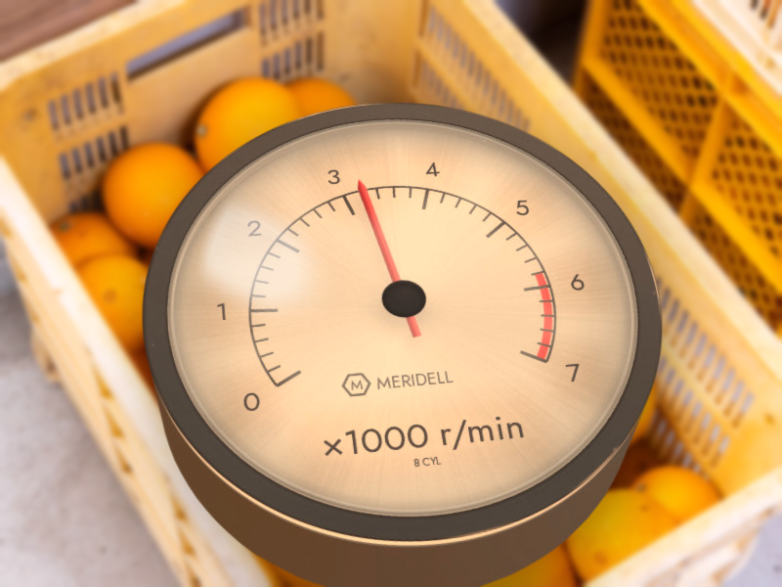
3200 rpm
